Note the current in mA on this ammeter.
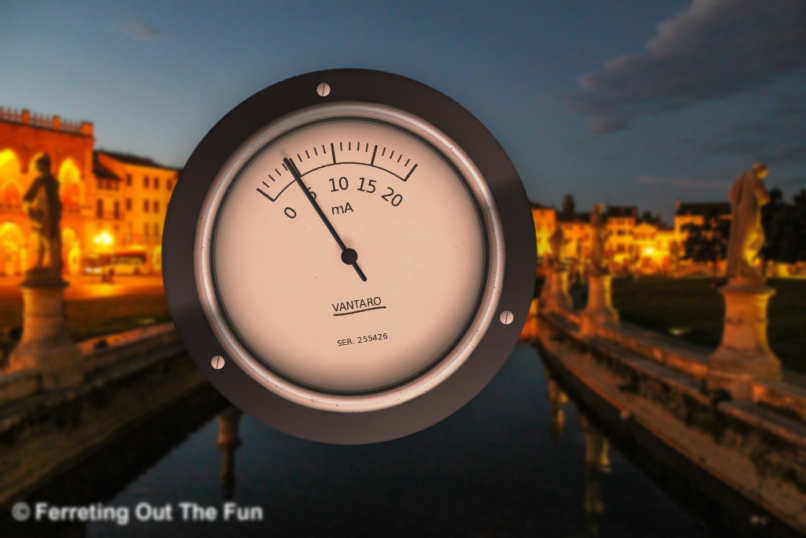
4.5 mA
